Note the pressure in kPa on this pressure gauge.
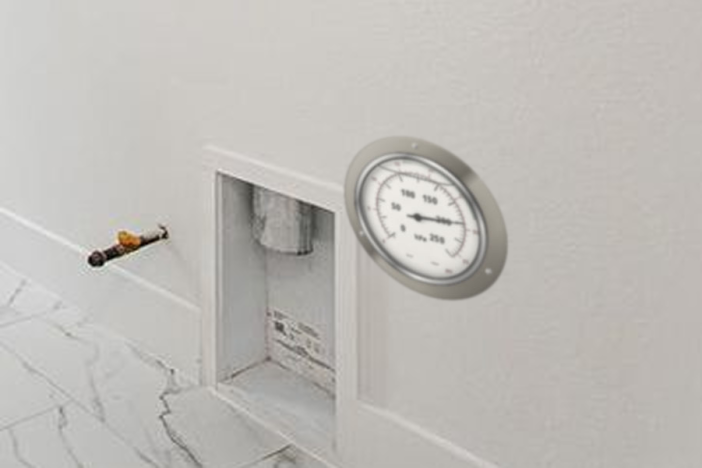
200 kPa
